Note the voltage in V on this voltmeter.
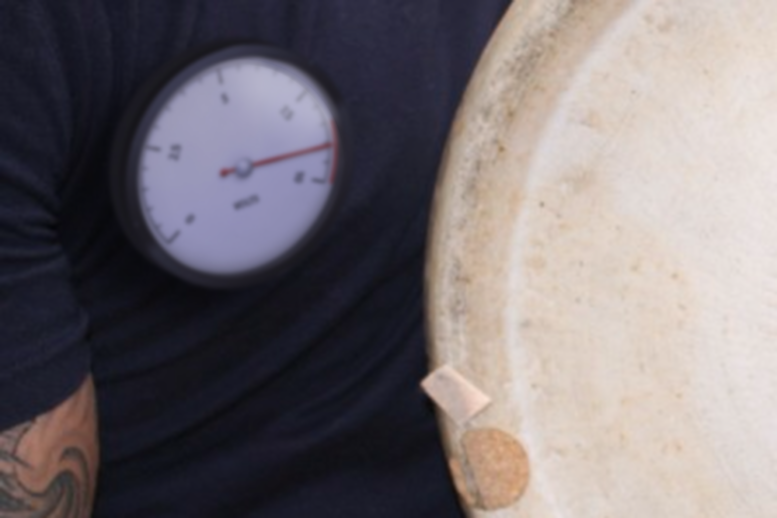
9 V
